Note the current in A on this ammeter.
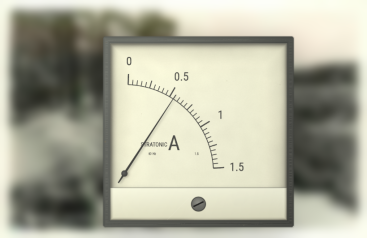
0.55 A
